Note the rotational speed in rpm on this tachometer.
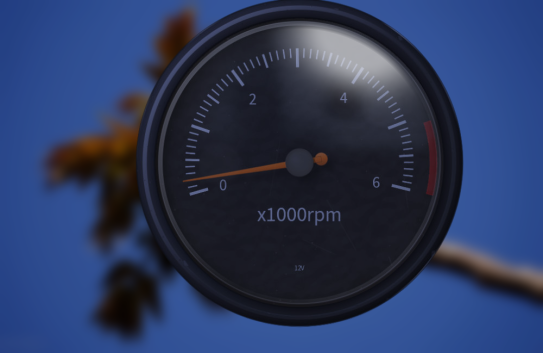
200 rpm
